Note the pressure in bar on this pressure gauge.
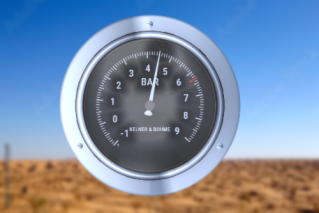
4.5 bar
